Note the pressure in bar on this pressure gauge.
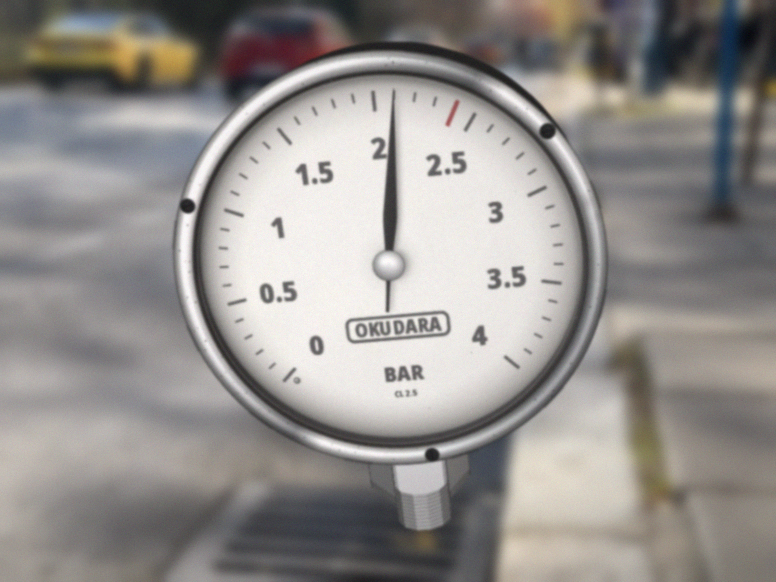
2.1 bar
